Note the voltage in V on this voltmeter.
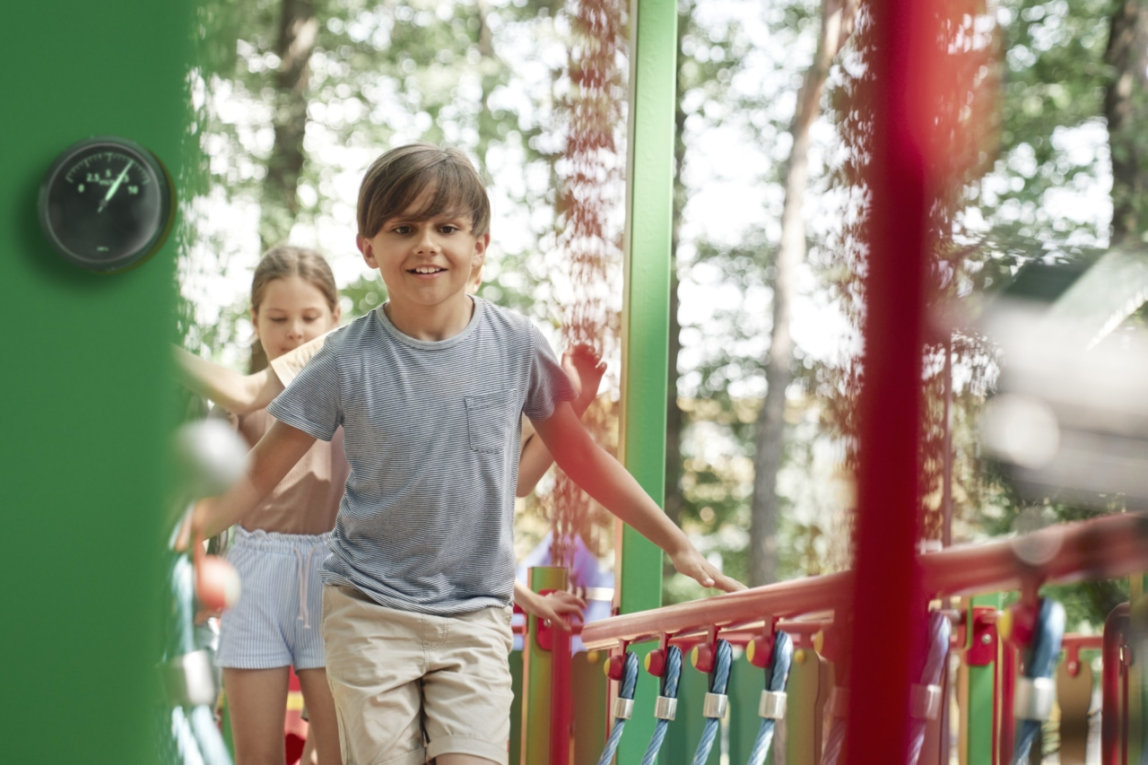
7.5 V
